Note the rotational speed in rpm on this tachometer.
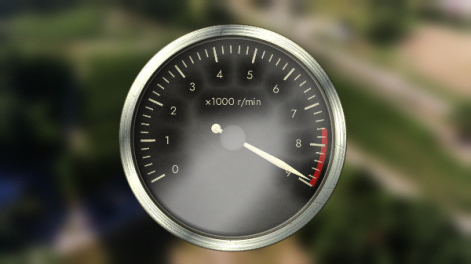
8900 rpm
